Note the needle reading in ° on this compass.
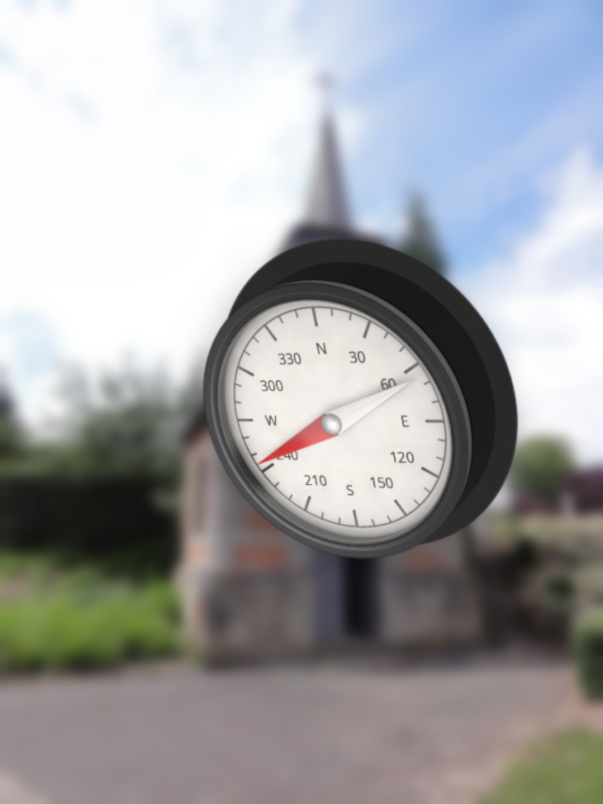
245 °
